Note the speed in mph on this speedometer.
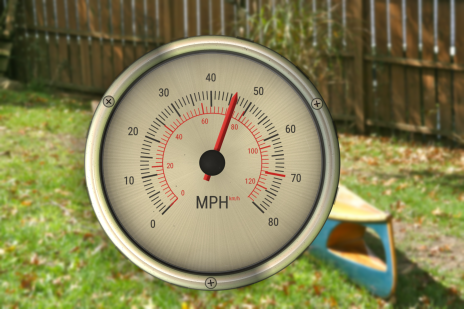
46 mph
